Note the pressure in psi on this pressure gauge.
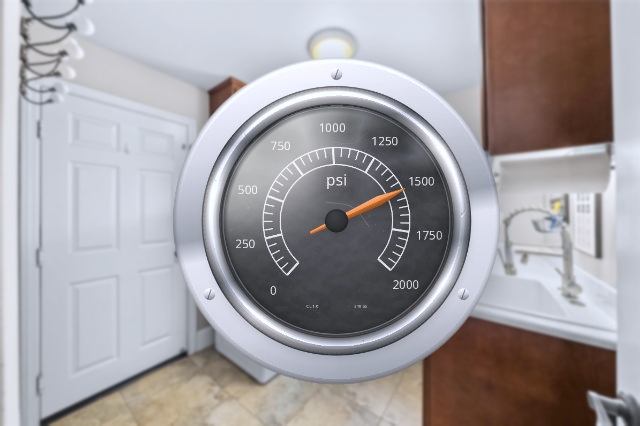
1500 psi
